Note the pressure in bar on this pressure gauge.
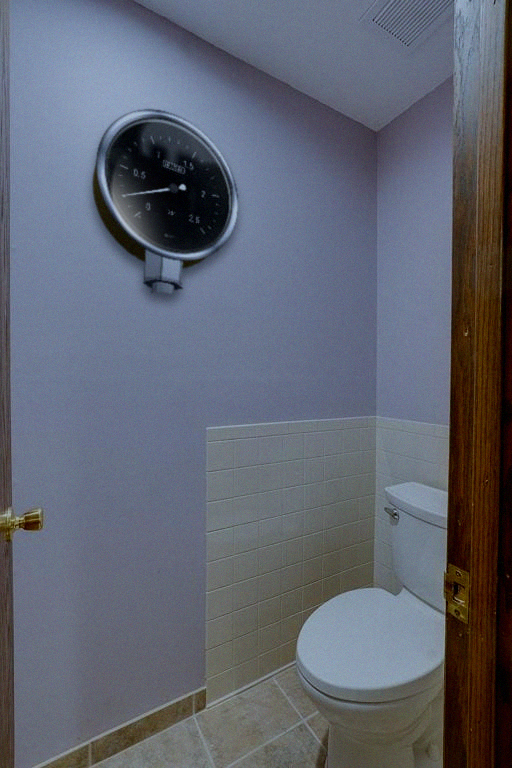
0.2 bar
